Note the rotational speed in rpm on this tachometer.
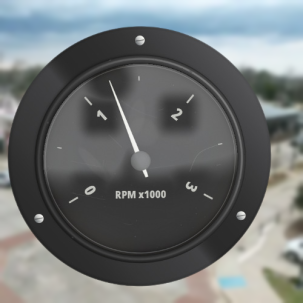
1250 rpm
